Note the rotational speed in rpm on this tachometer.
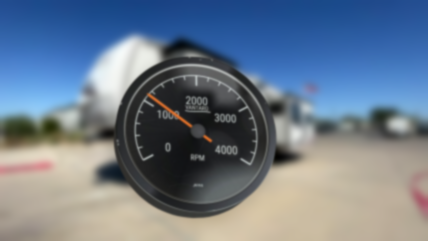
1100 rpm
